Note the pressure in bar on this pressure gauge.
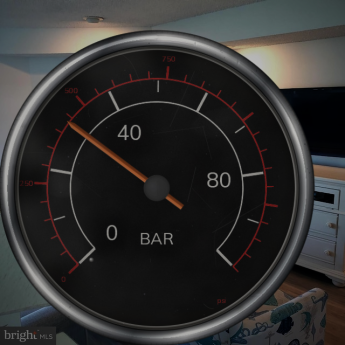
30 bar
